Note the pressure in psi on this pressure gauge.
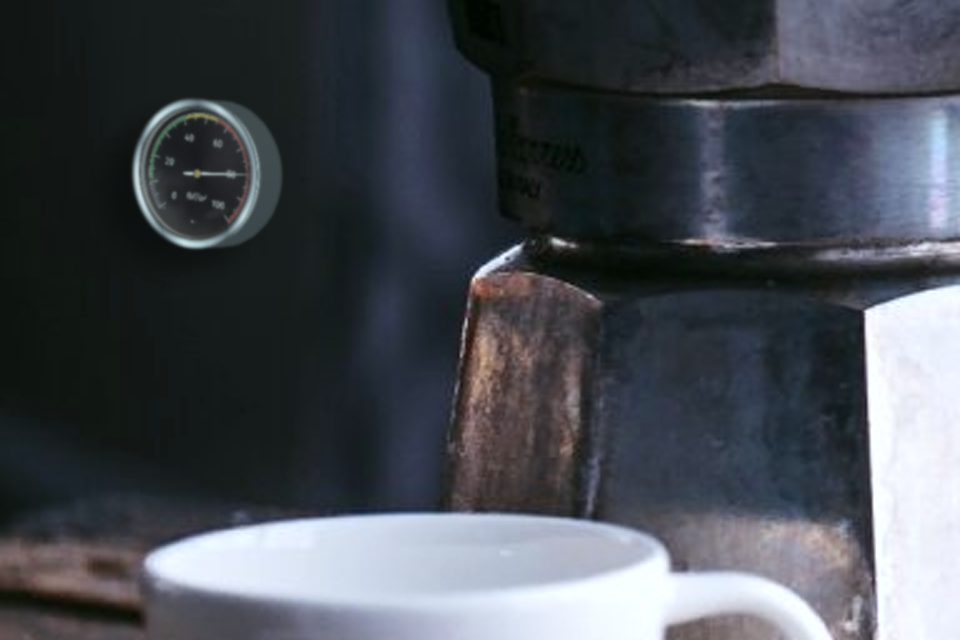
80 psi
